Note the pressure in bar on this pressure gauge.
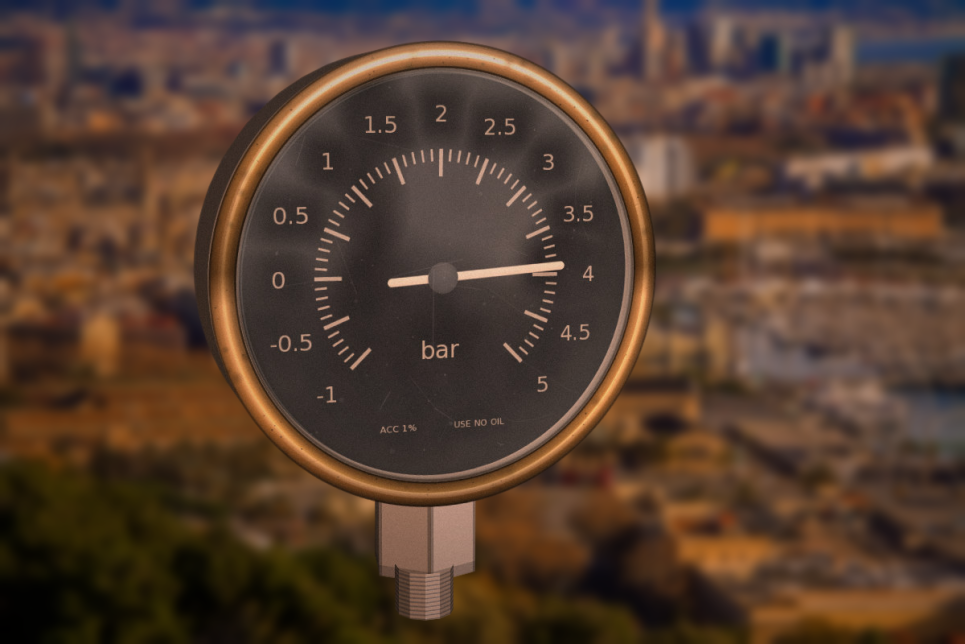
3.9 bar
